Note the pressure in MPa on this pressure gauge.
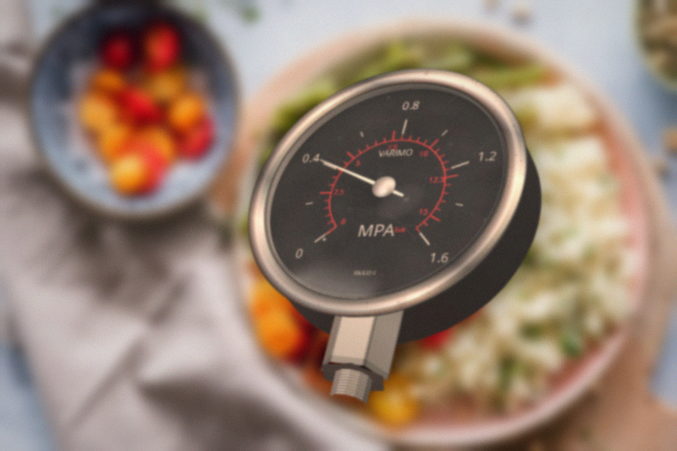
0.4 MPa
